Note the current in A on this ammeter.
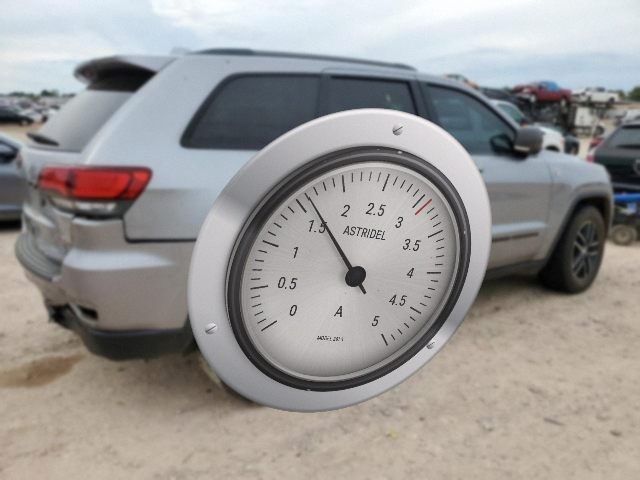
1.6 A
